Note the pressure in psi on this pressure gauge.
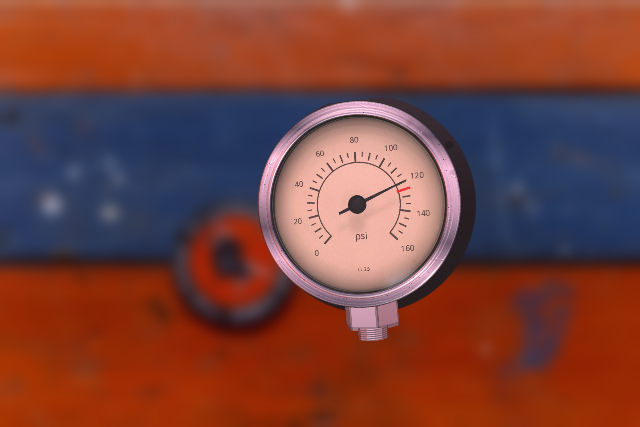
120 psi
